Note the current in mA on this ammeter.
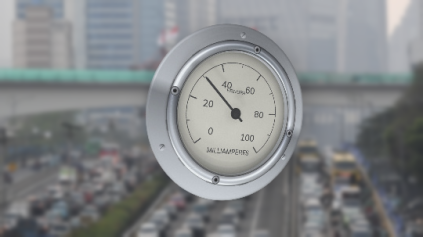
30 mA
